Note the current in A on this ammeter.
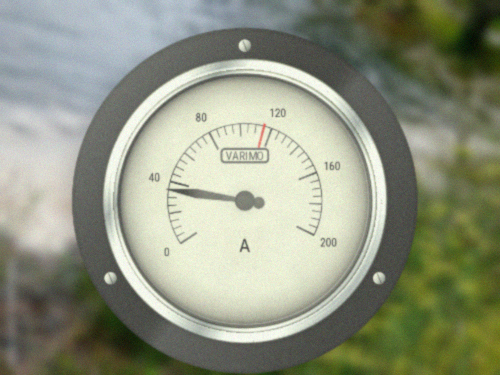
35 A
